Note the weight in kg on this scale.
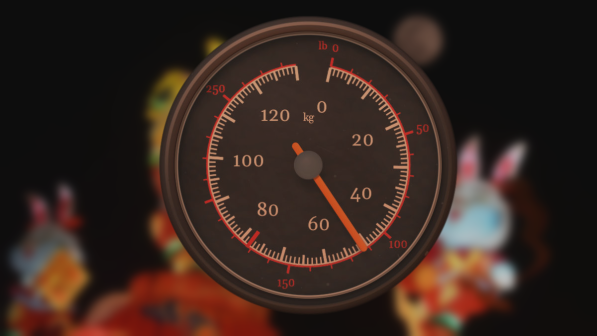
51 kg
